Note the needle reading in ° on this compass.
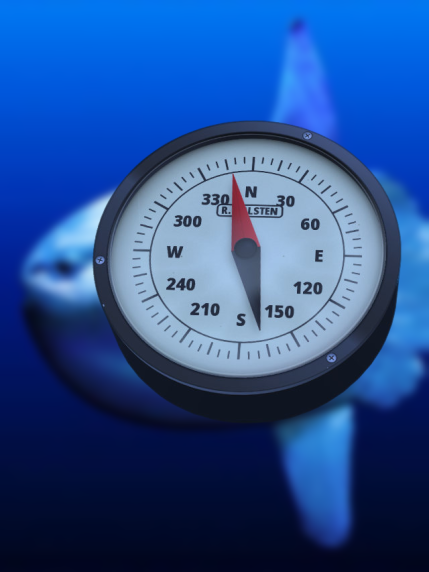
347.5 °
